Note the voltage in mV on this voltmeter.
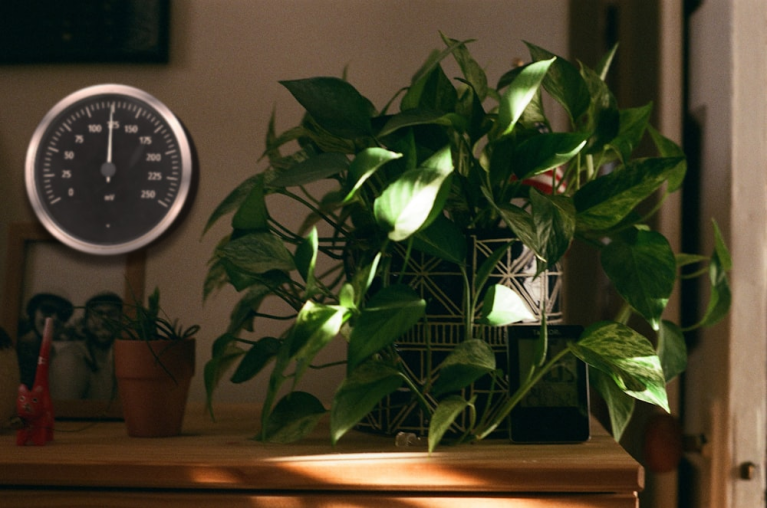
125 mV
